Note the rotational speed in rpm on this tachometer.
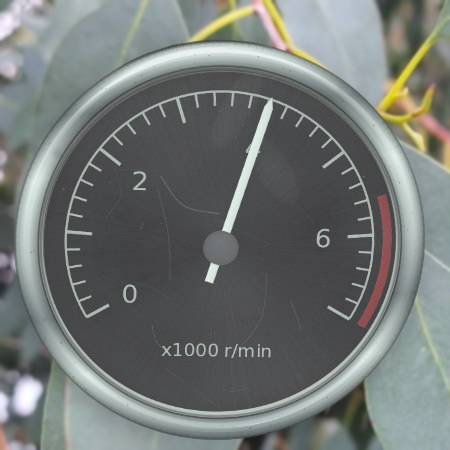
4000 rpm
